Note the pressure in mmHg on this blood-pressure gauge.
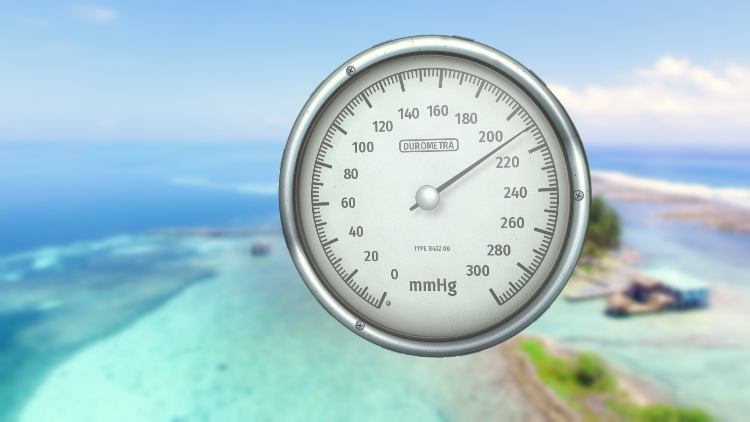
210 mmHg
